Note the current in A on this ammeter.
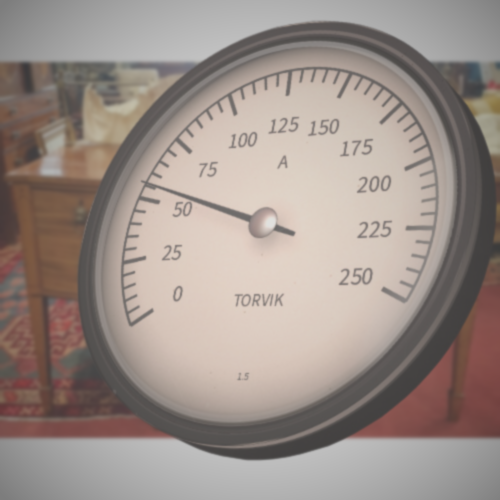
55 A
